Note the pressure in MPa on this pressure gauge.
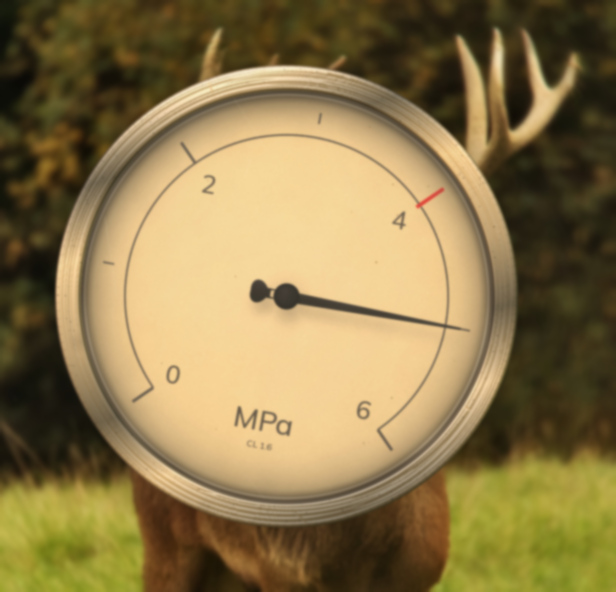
5 MPa
